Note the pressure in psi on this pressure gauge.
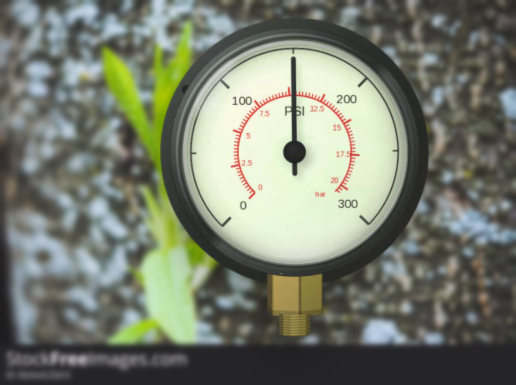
150 psi
